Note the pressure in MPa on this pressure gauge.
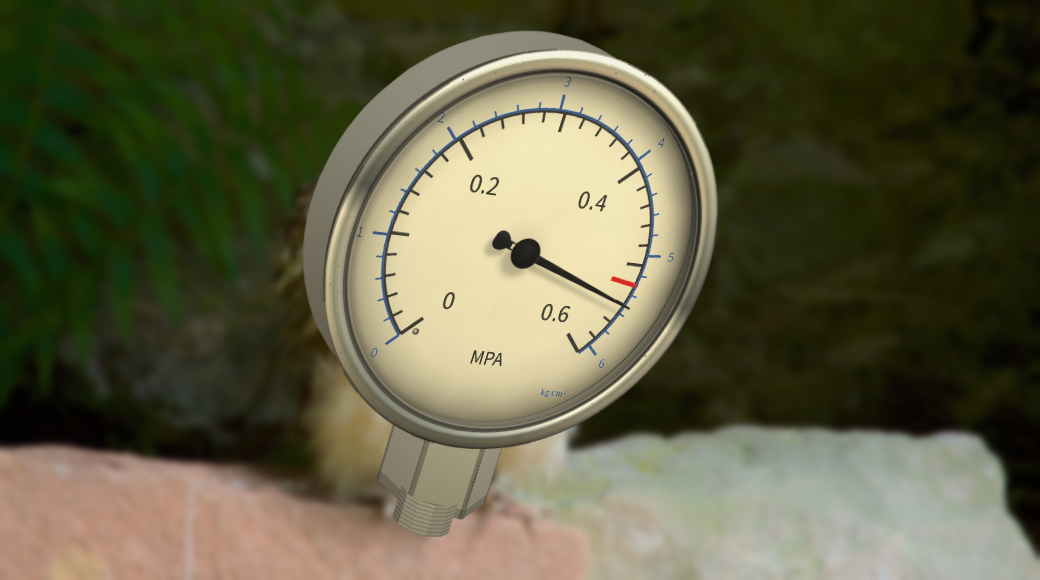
0.54 MPa
